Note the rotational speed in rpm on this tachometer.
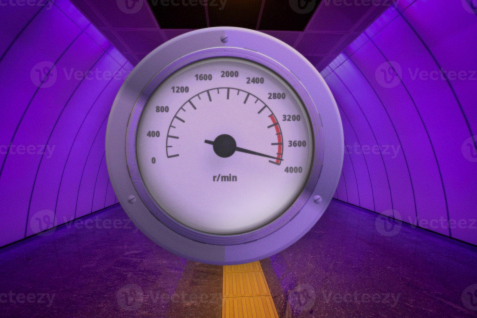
3900 rpm
